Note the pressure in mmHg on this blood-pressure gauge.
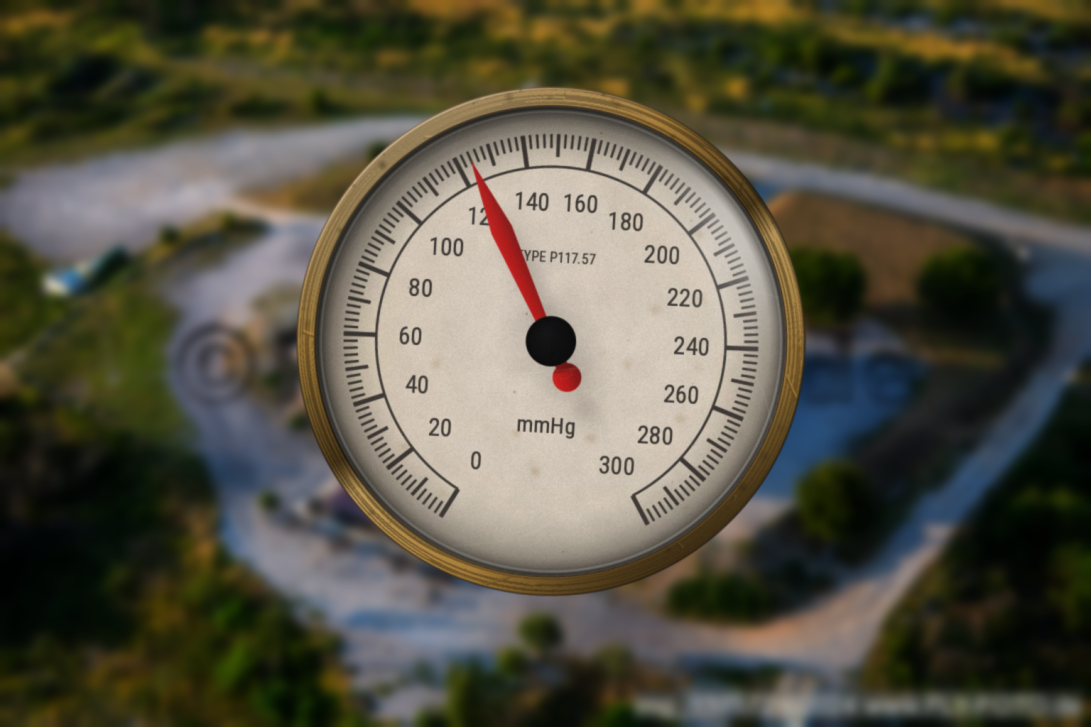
124 mmHg
